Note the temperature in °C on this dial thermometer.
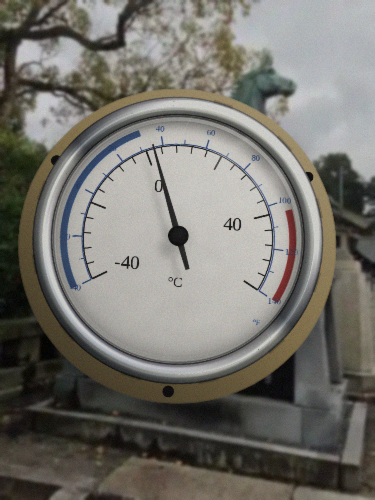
2 °C
